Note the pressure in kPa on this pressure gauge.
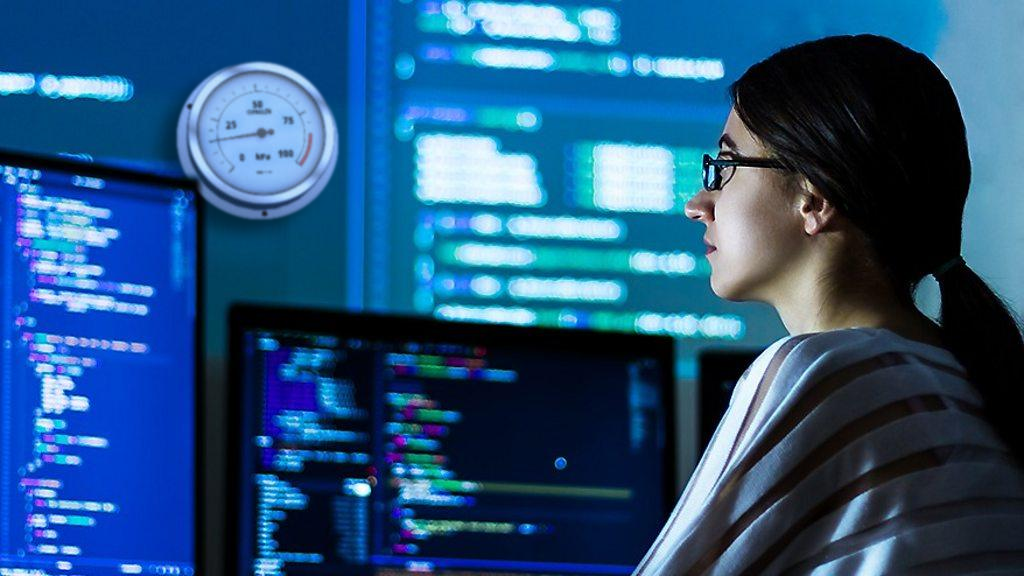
15 kPa
